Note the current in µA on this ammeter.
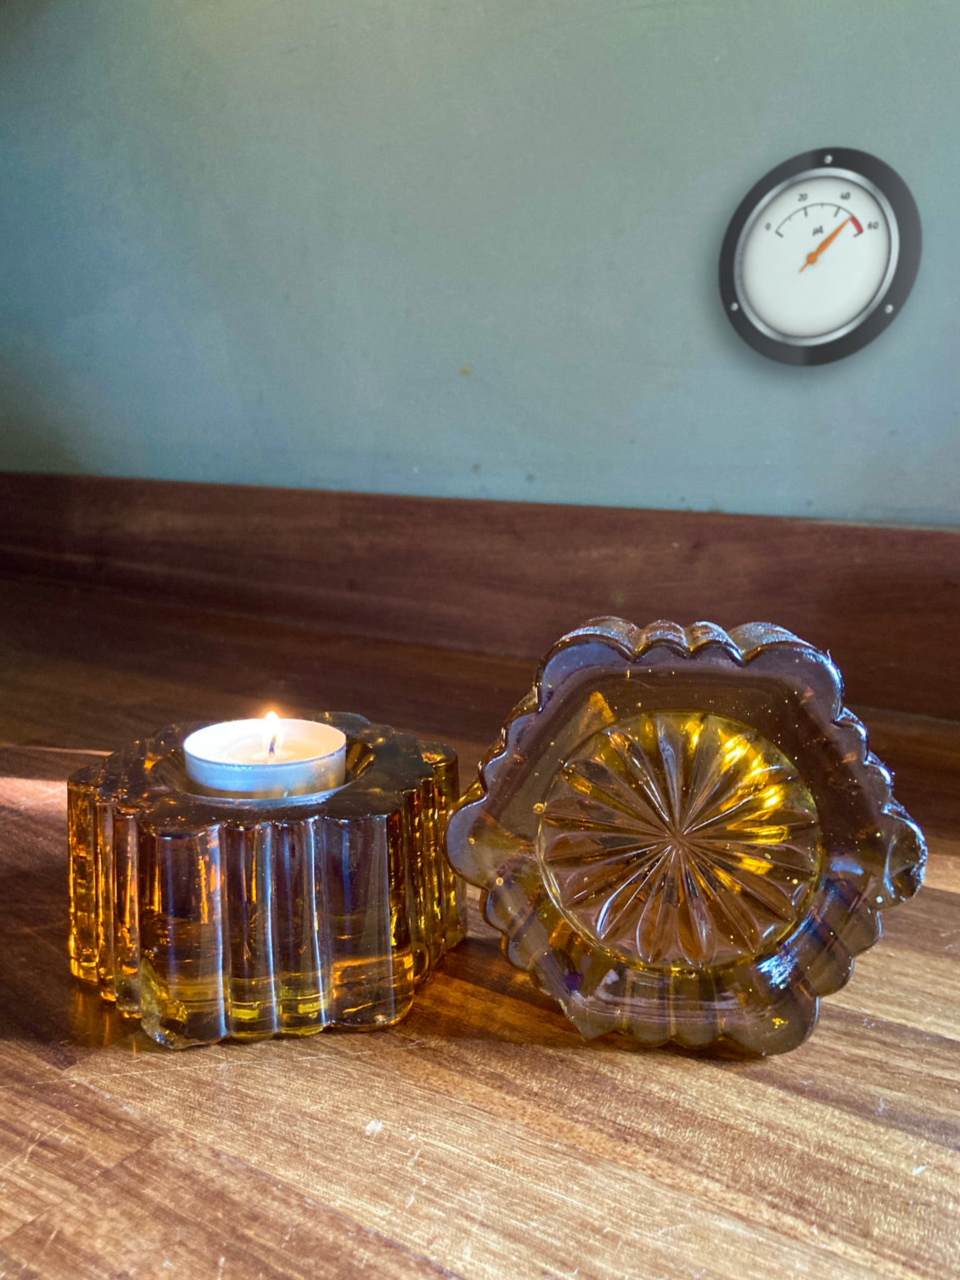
50 µA
